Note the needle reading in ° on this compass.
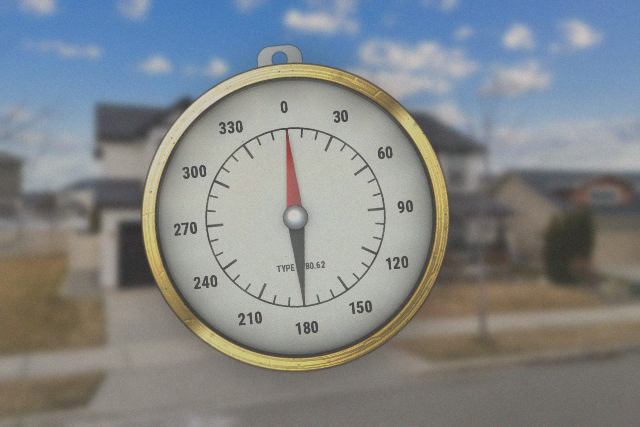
0 °
